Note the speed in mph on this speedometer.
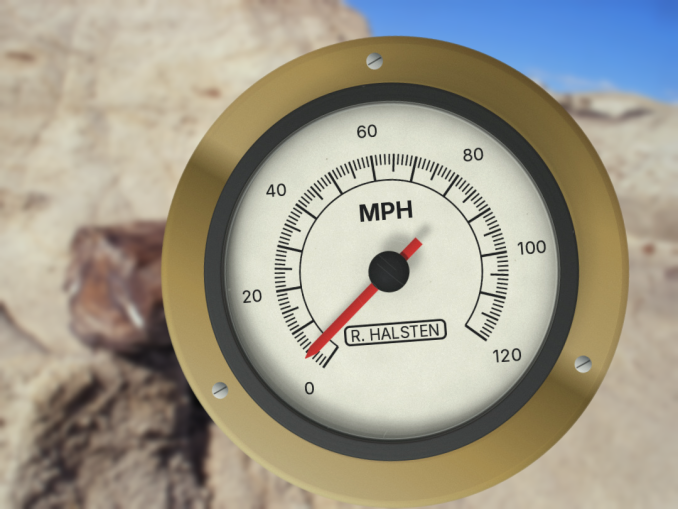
4 mph
